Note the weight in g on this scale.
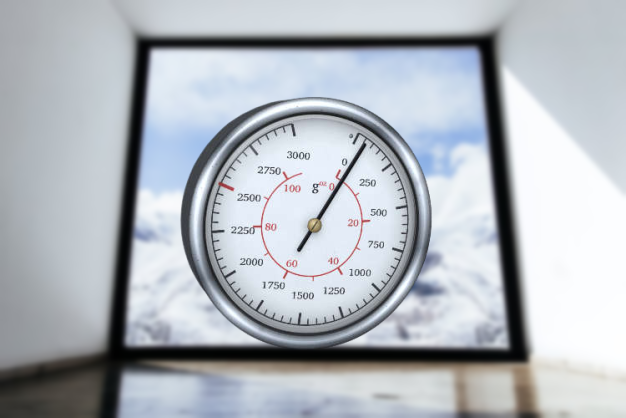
50 g
